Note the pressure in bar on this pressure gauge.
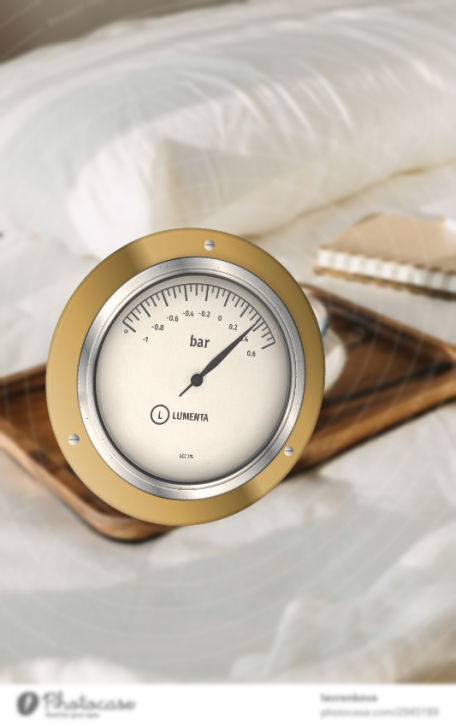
0.35 bar
